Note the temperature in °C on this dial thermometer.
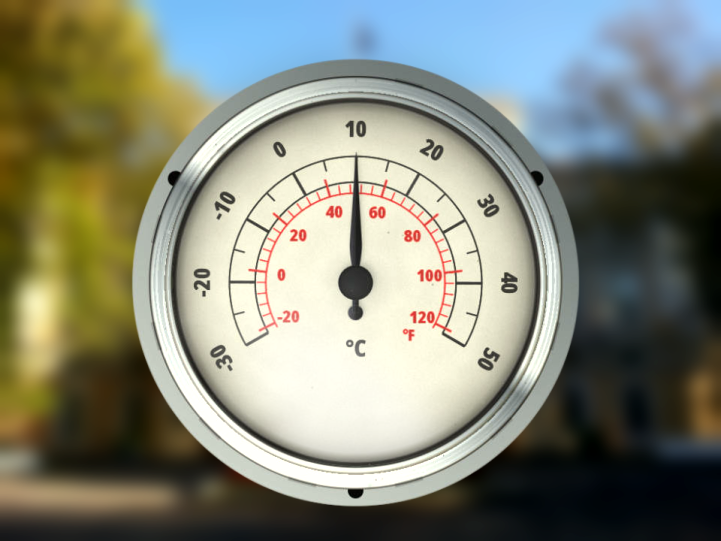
10 °C
